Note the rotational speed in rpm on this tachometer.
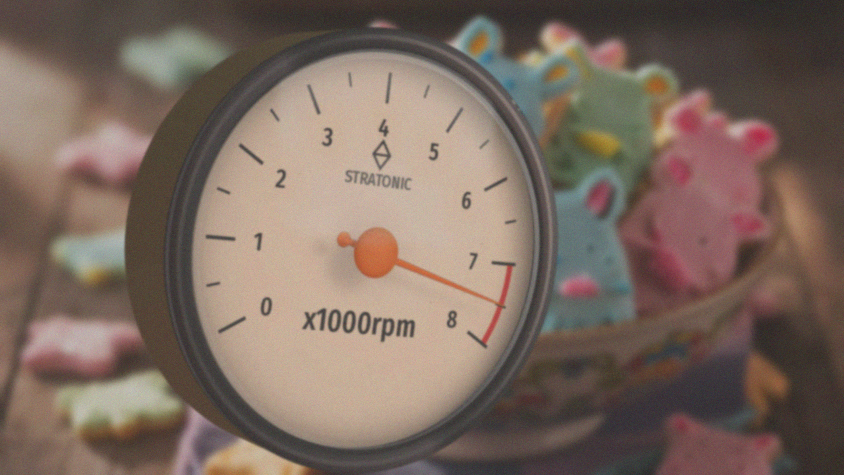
7500 rpm
